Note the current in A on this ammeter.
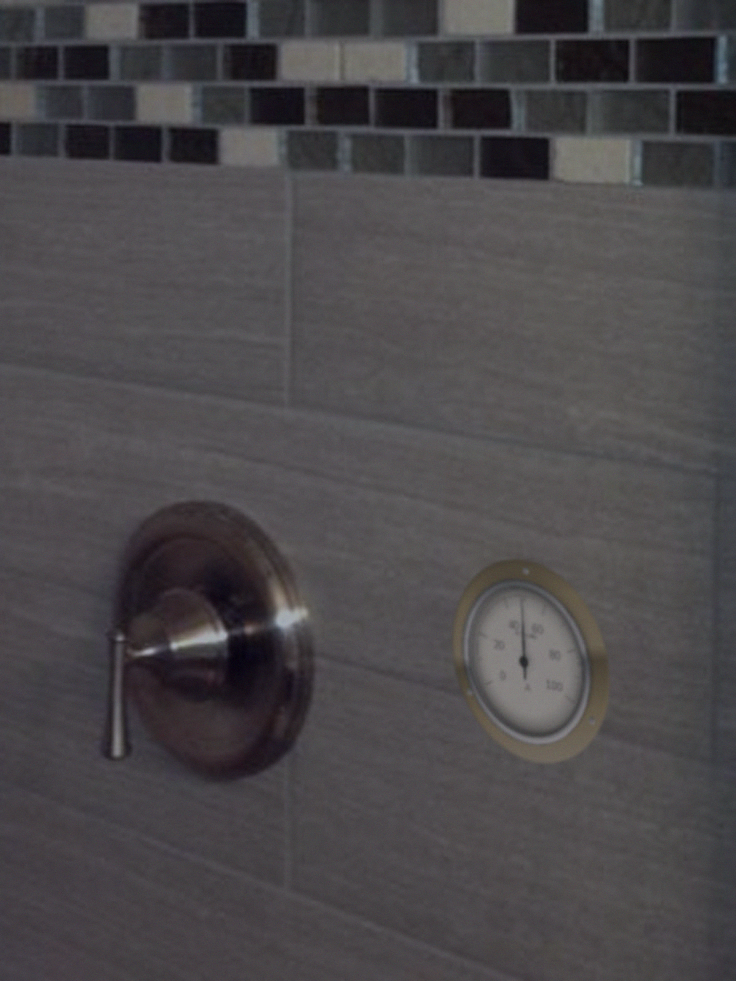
50 A
